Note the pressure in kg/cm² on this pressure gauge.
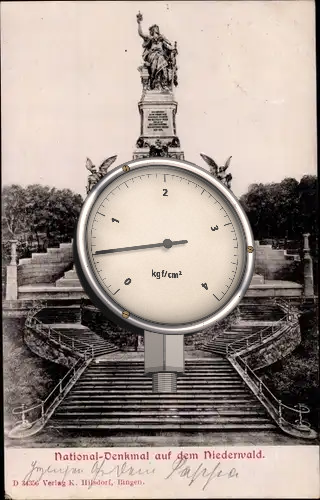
0.5 kg/cm²
